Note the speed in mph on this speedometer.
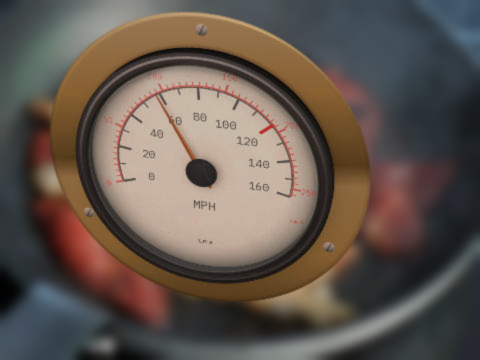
60 mph
